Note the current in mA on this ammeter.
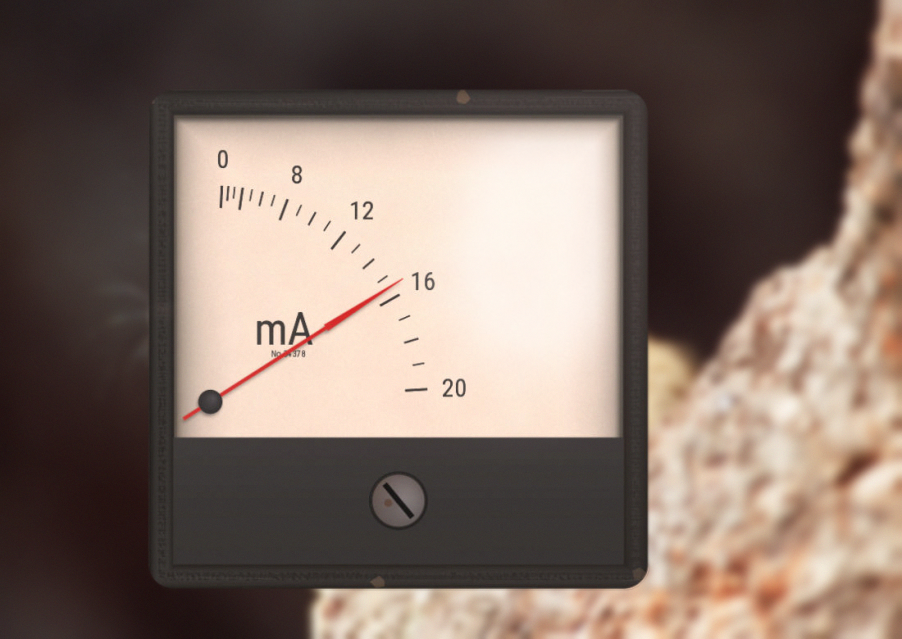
15.5 mA
